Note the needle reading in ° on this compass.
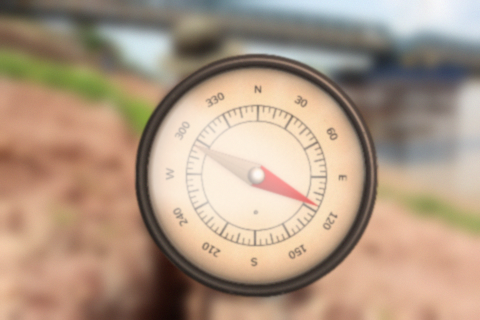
115 °
